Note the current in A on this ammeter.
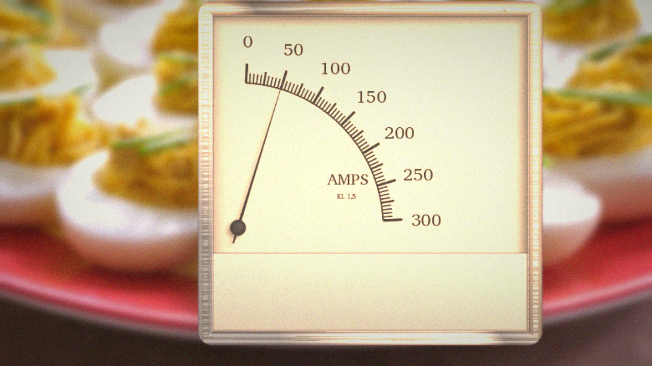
50 A
